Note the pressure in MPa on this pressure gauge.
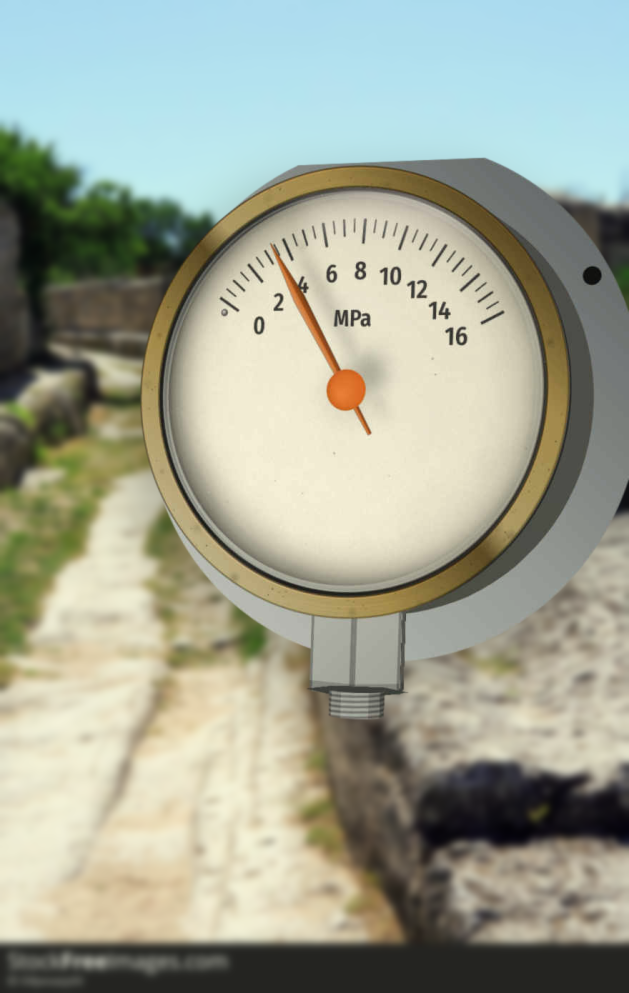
3.5 MPa
